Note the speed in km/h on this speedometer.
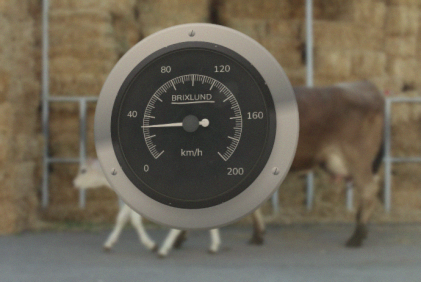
30 km/h
